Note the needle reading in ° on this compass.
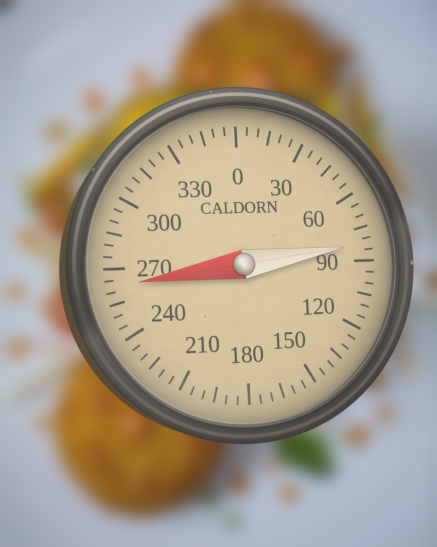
262.5 °
